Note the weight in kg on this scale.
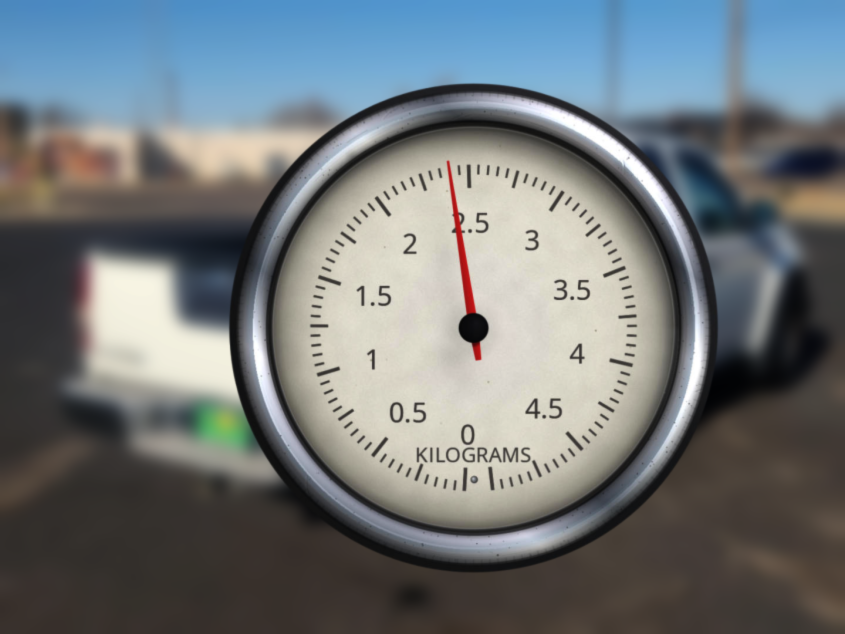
2.4 kg
